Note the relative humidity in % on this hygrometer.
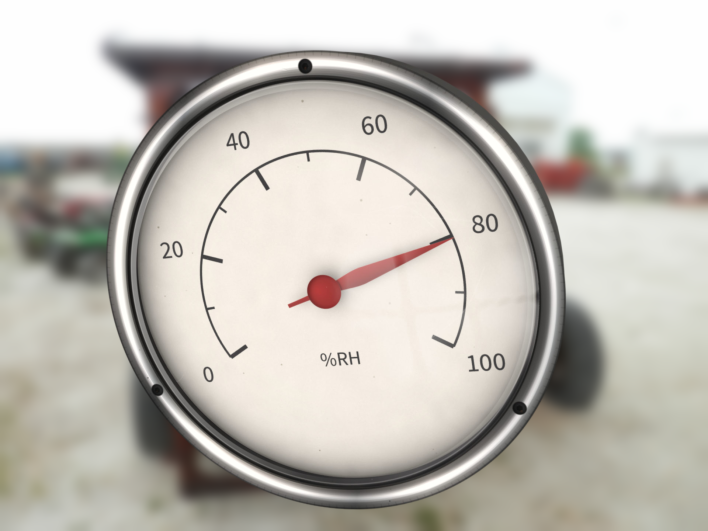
80 %
